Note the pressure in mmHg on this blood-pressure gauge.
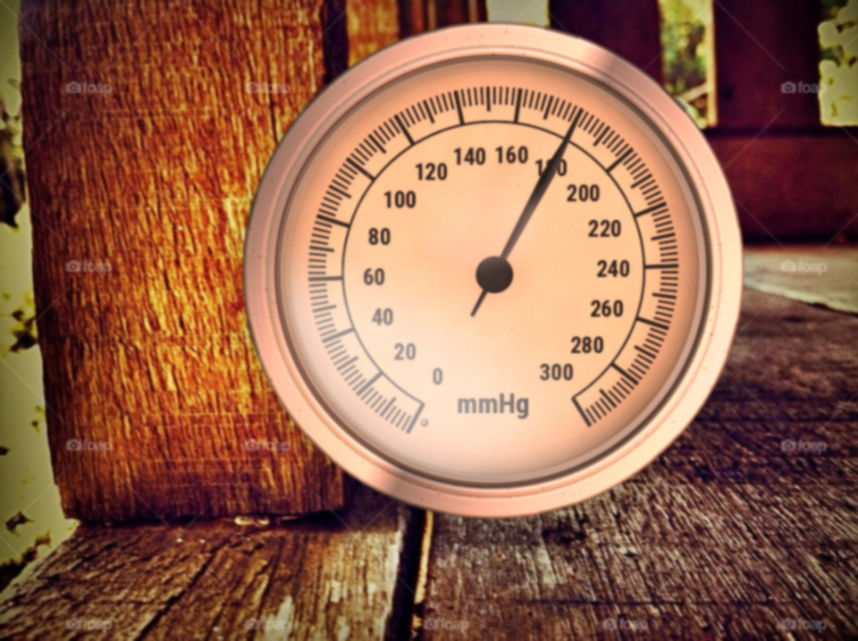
180 mmHg
